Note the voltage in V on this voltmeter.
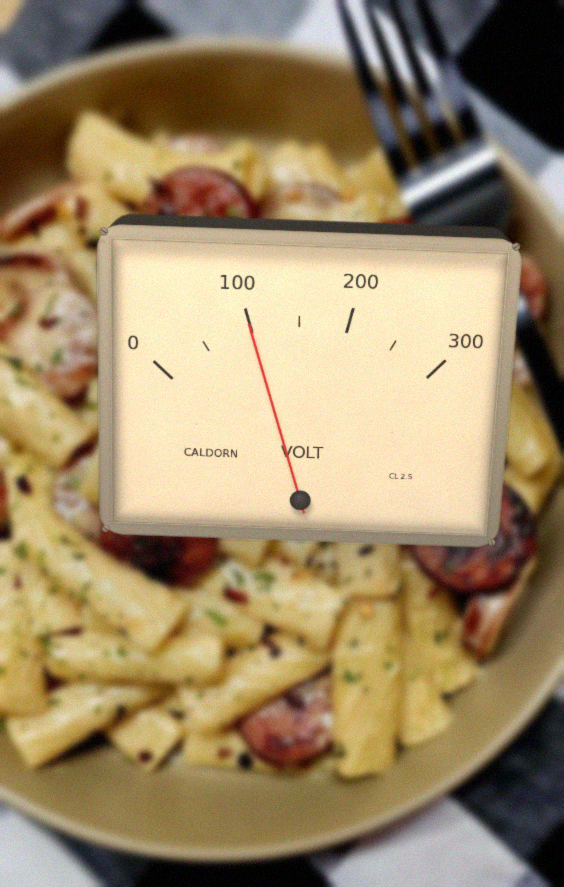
100 V
